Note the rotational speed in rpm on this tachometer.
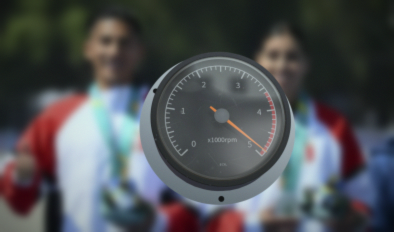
4900 rpm
